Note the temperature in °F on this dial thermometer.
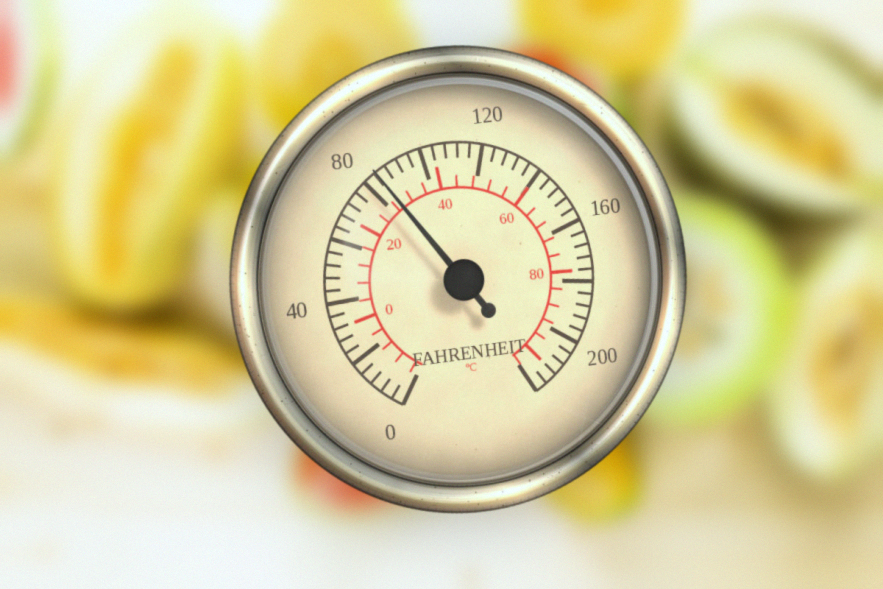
84 °F
